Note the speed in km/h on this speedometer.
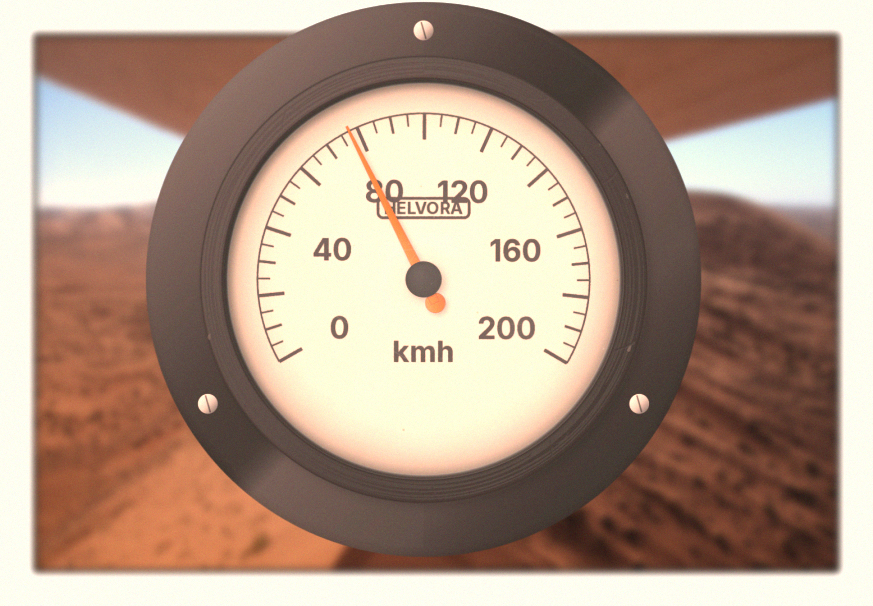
77.5 km/h
